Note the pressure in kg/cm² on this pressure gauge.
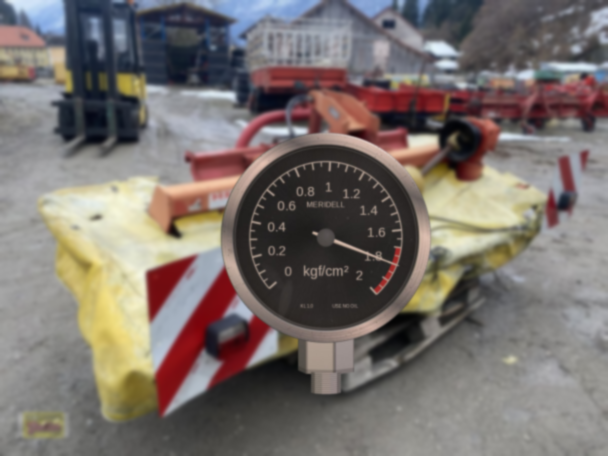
1.8 kg/cm²
